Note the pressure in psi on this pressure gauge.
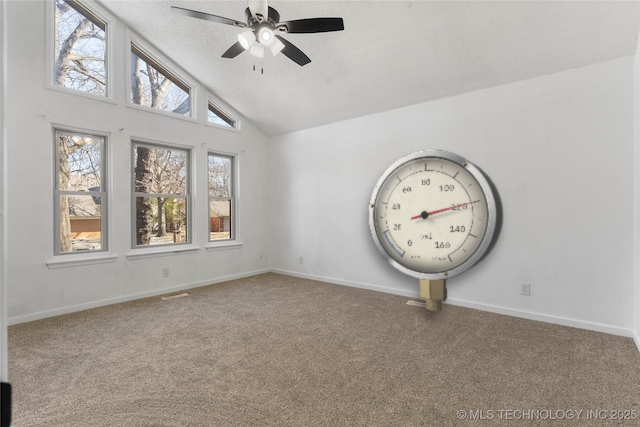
120 psi
